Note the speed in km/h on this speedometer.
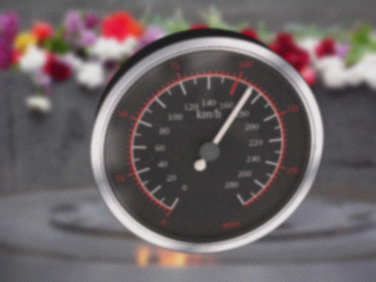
170 km/h
